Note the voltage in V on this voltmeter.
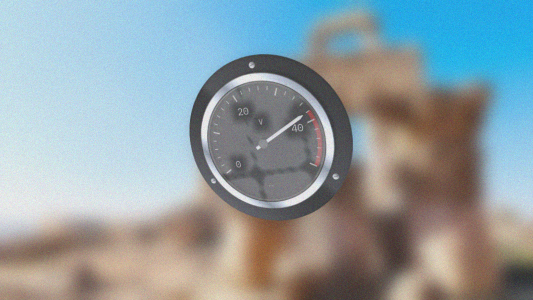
38 V
